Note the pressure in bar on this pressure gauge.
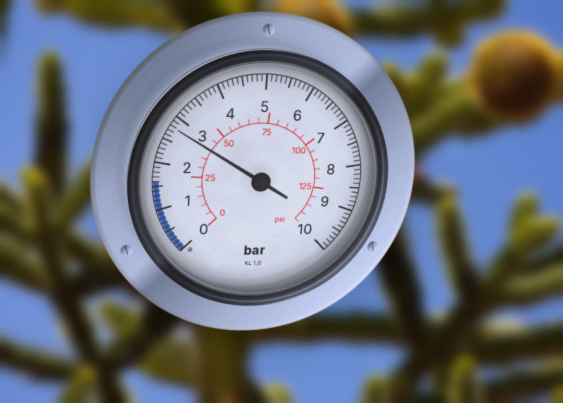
2.8 bar
